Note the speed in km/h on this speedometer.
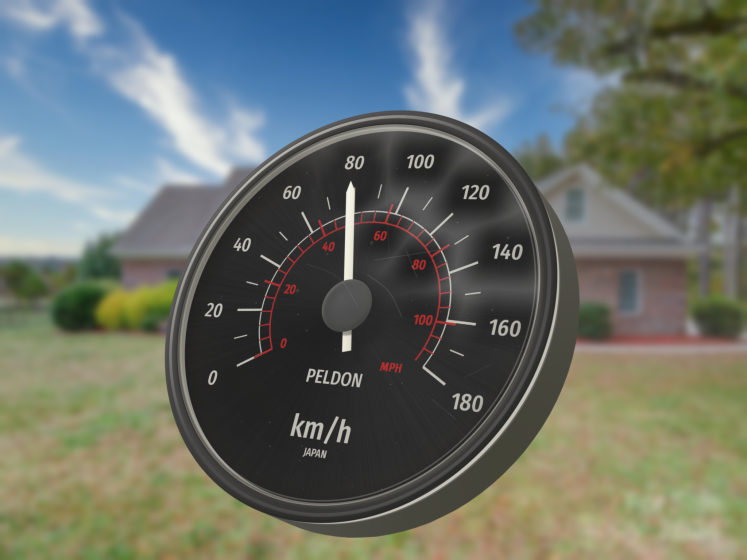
80 km/h
